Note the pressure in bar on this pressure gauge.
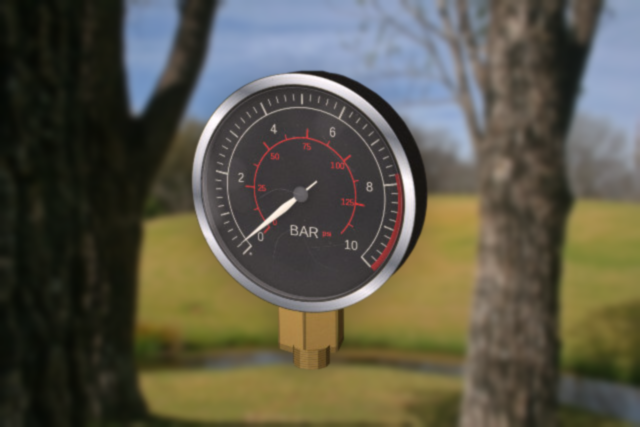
0.2 bar
